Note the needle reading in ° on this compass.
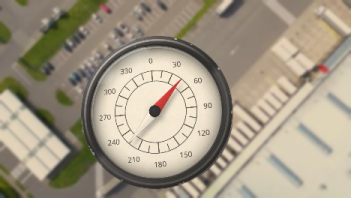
45 °
